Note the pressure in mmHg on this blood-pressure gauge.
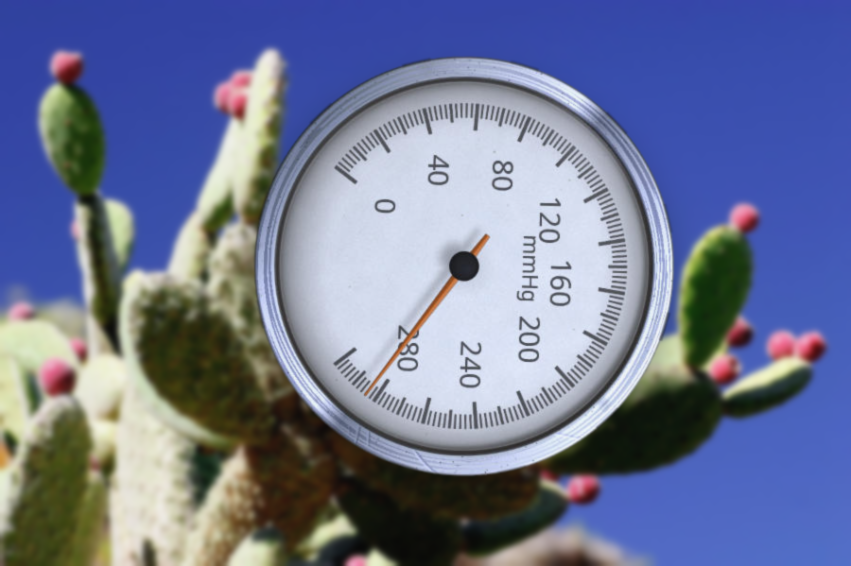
284 mmHg
